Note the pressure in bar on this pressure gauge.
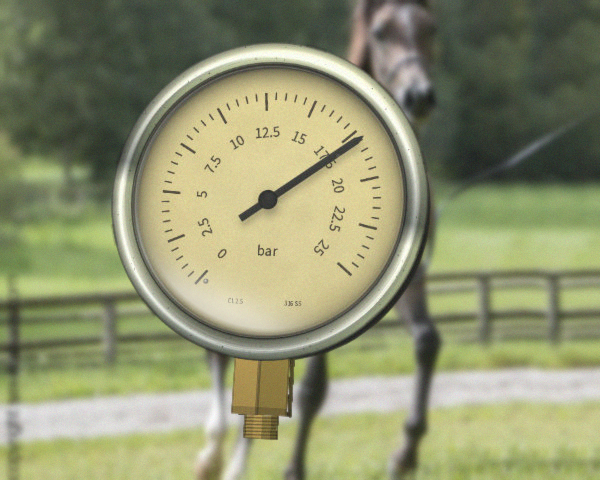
18 bar
